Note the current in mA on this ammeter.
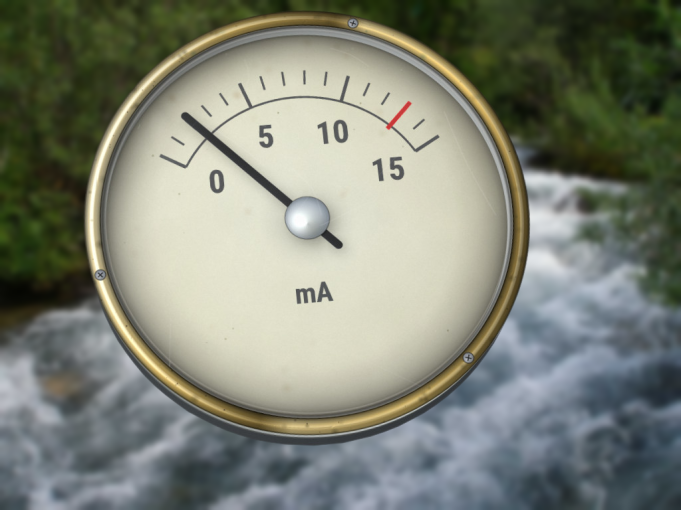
2 mA
